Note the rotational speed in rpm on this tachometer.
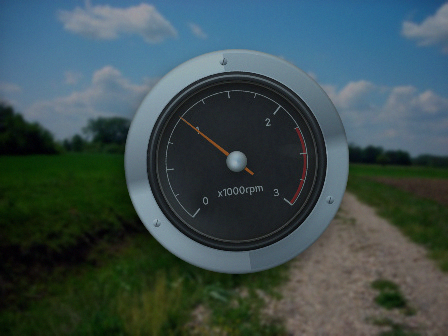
1000 rpm
